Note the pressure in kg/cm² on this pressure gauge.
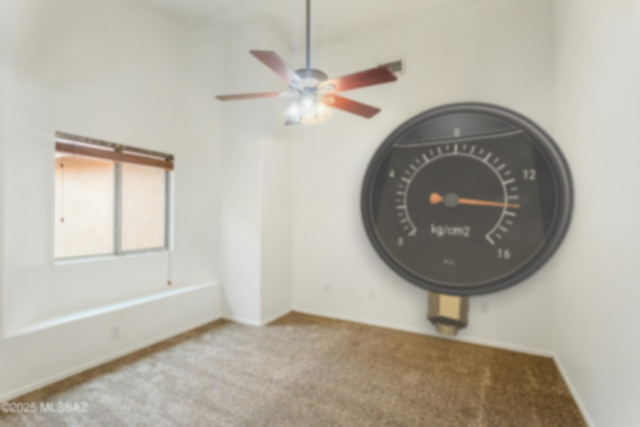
13.5 kg/cm²
